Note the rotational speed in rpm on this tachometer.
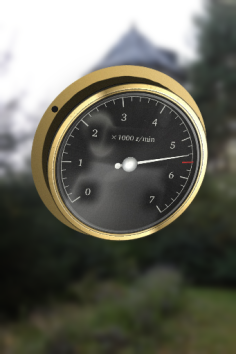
5400 rpm
